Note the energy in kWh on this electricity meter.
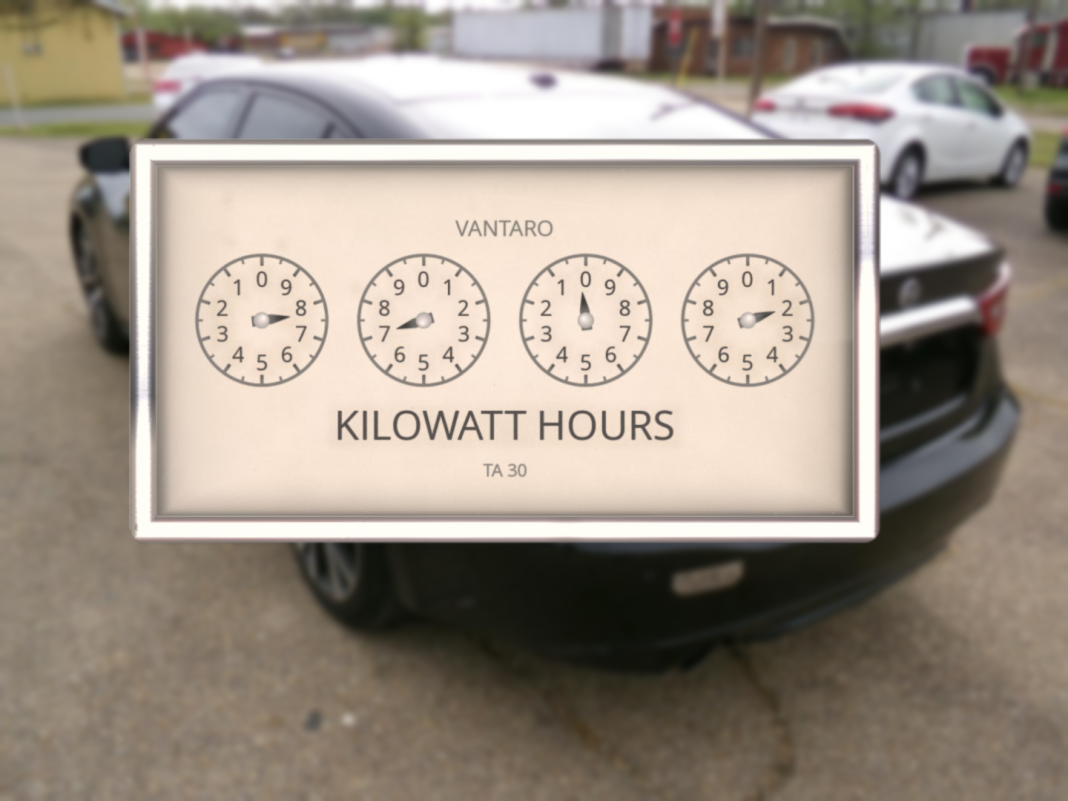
7702 kWh
